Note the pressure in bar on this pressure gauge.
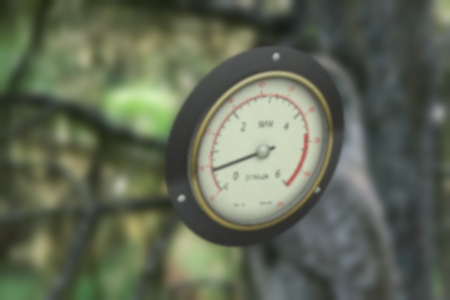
0.6 bar
